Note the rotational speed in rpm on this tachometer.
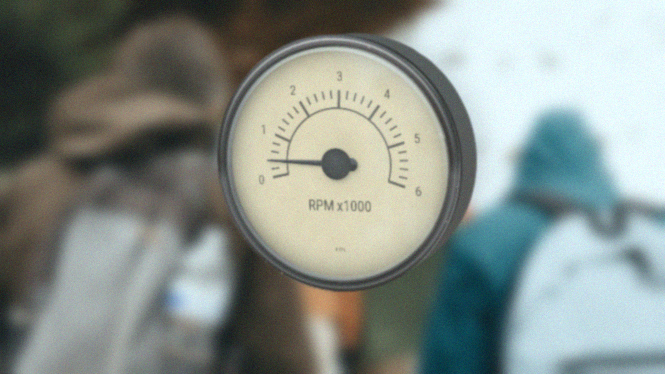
400 rpm
